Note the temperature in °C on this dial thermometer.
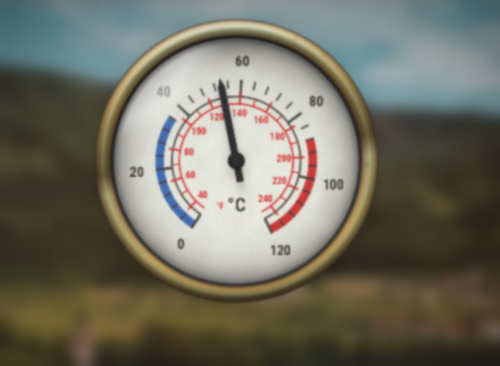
54 °C
